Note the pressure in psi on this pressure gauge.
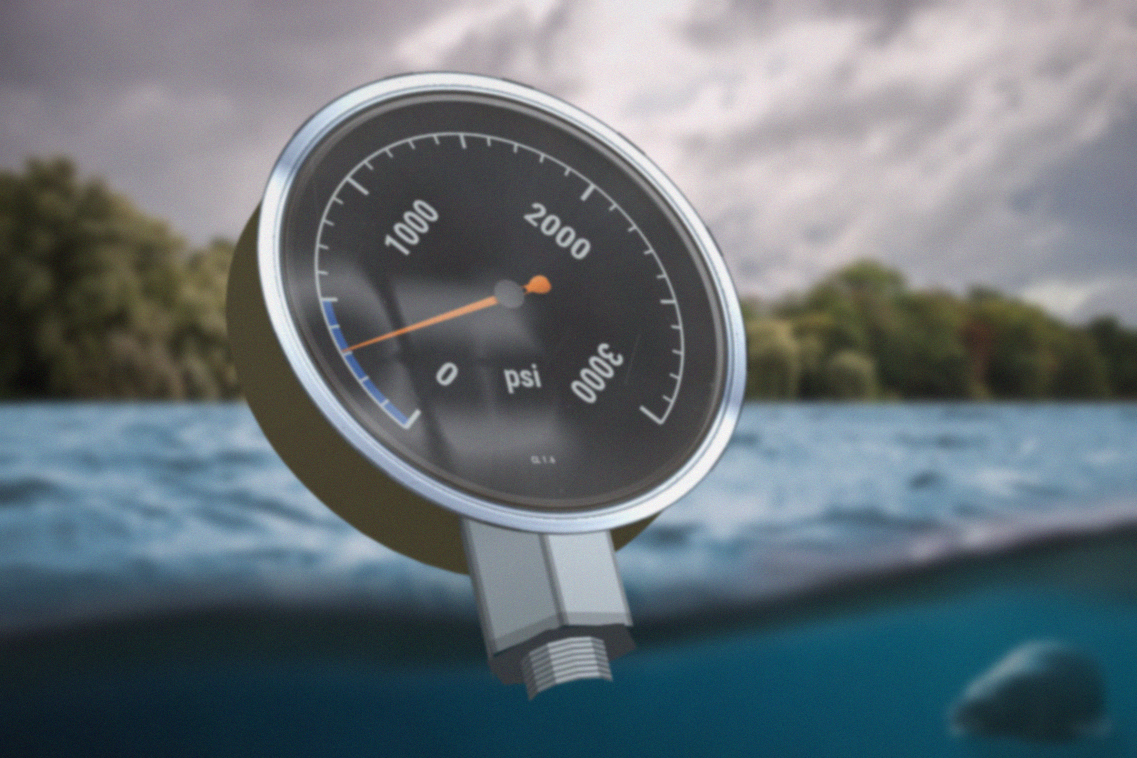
300 psi
